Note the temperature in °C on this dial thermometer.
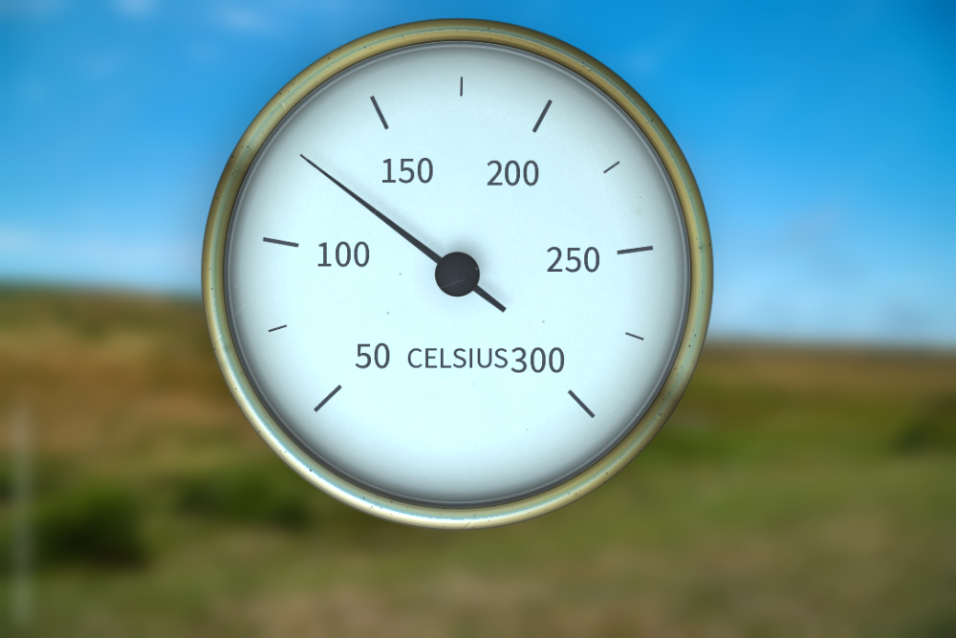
125 °C
